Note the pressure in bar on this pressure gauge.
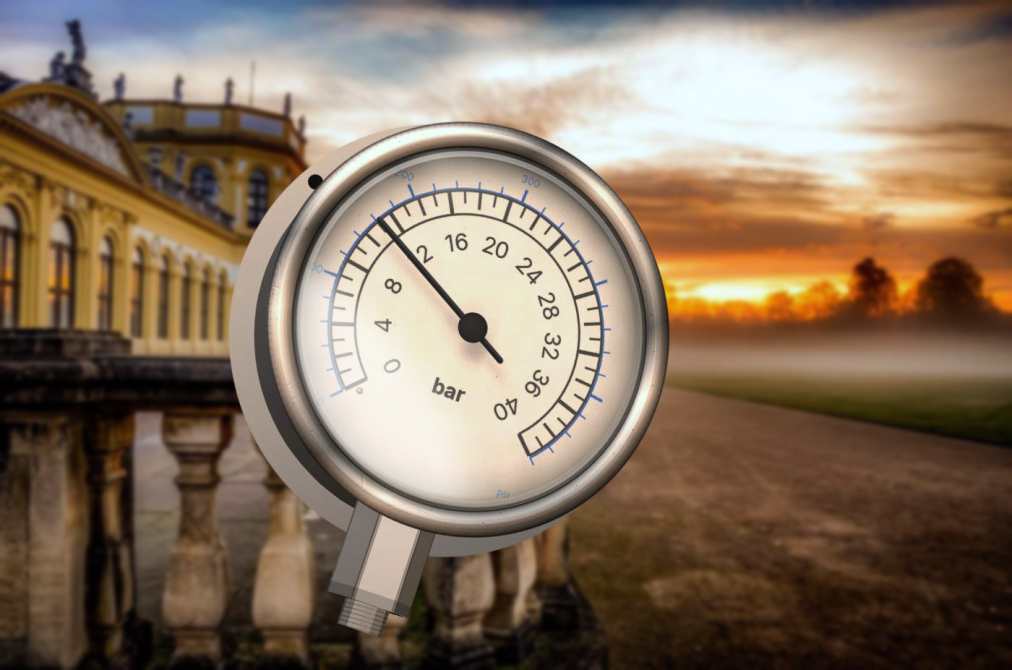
11 bar
